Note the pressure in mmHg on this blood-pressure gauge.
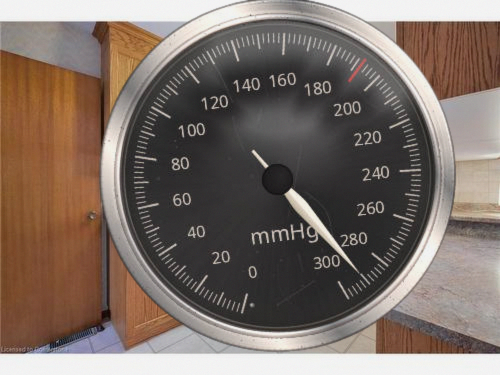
290 mmHg
